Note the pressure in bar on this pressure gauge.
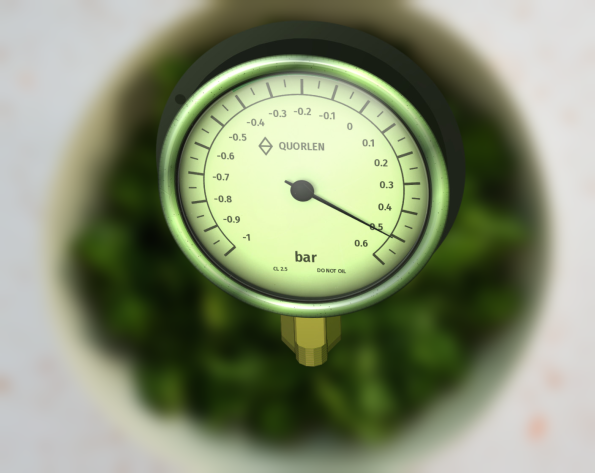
0.5 bar
